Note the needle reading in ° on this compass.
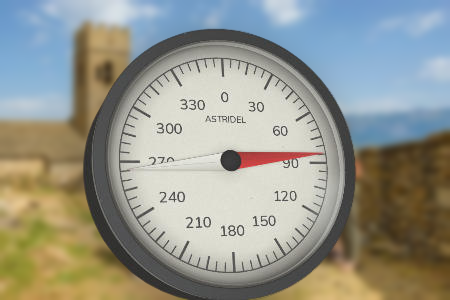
85 °
